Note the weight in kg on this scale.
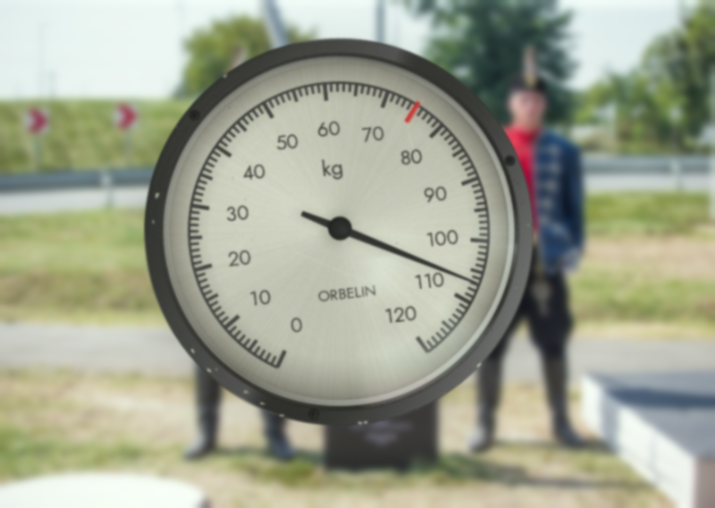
107 kg
